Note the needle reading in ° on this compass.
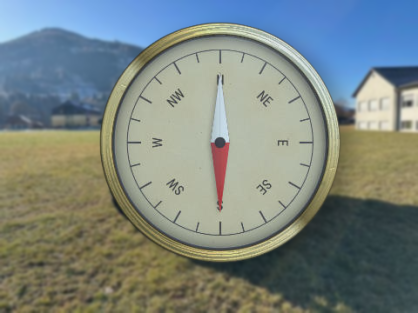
180 °
